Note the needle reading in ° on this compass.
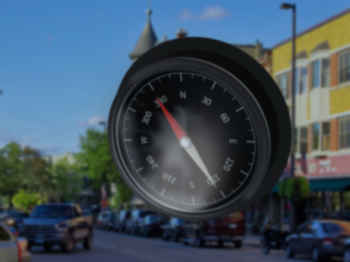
330 °
